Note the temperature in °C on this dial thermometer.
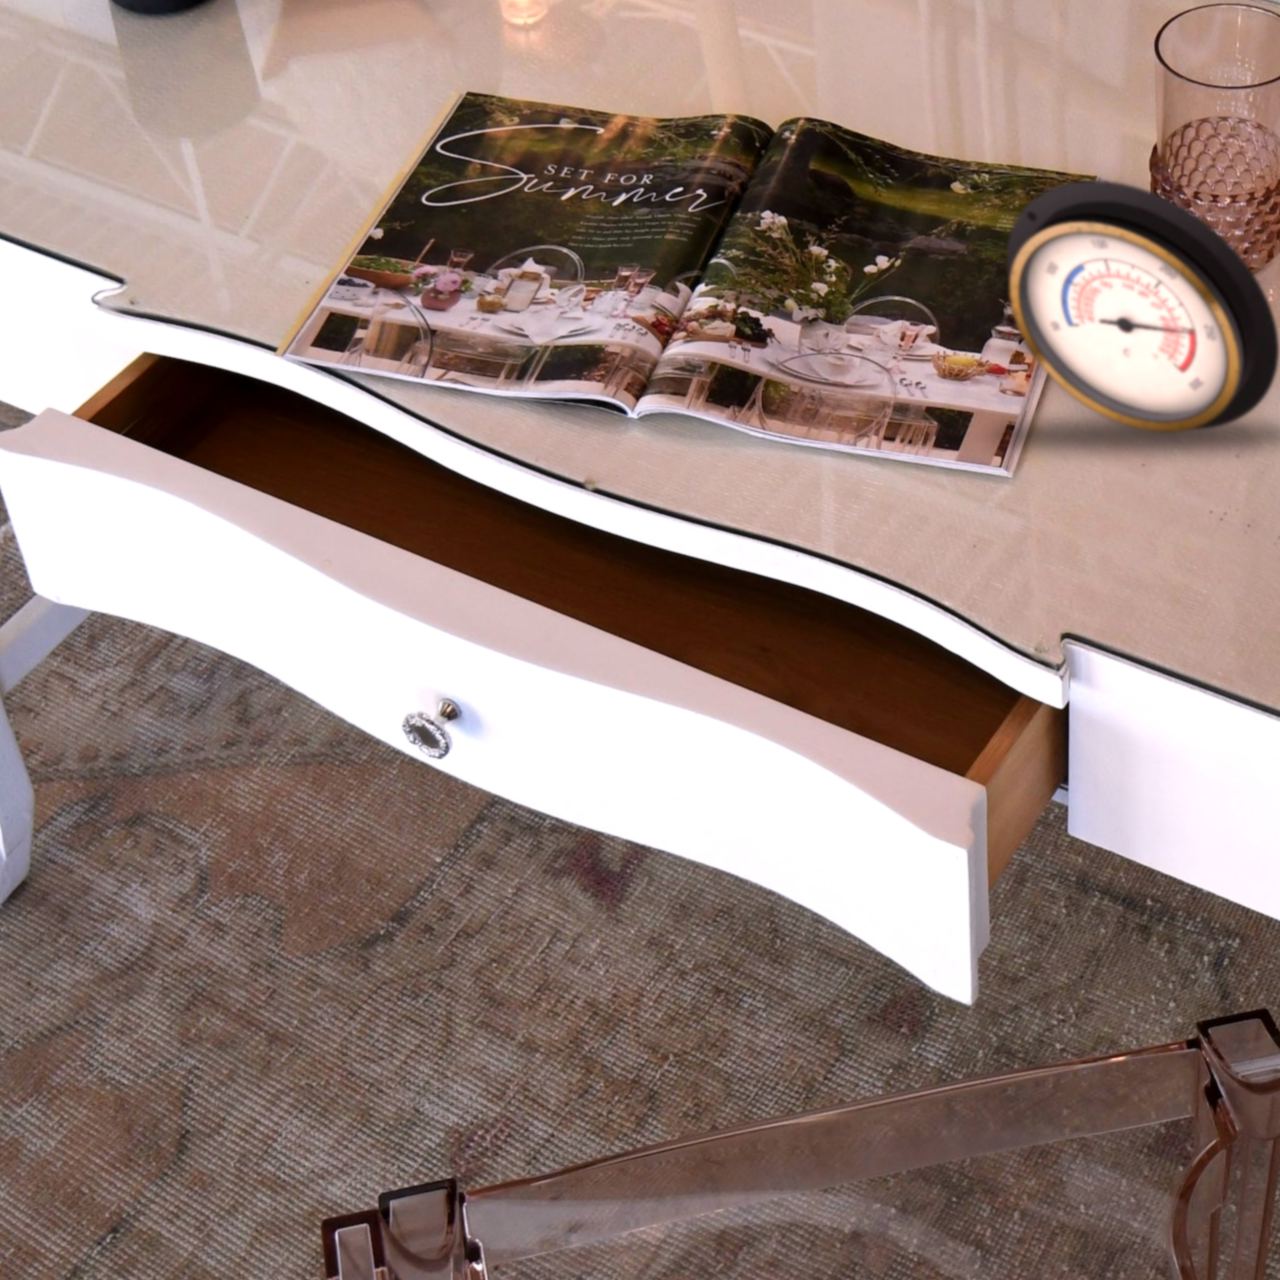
250 °C
